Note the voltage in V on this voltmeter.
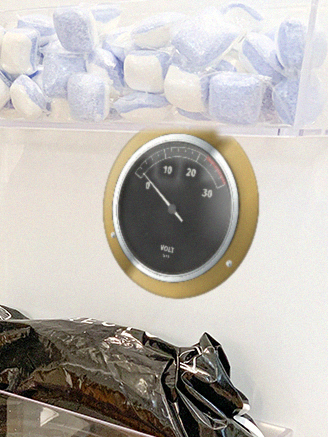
2 V
